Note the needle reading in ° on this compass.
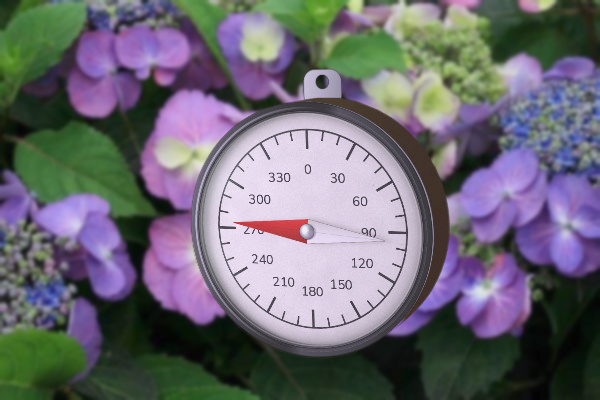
275 °
